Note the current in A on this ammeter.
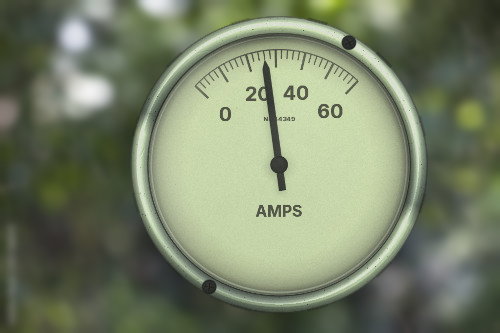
26 A
